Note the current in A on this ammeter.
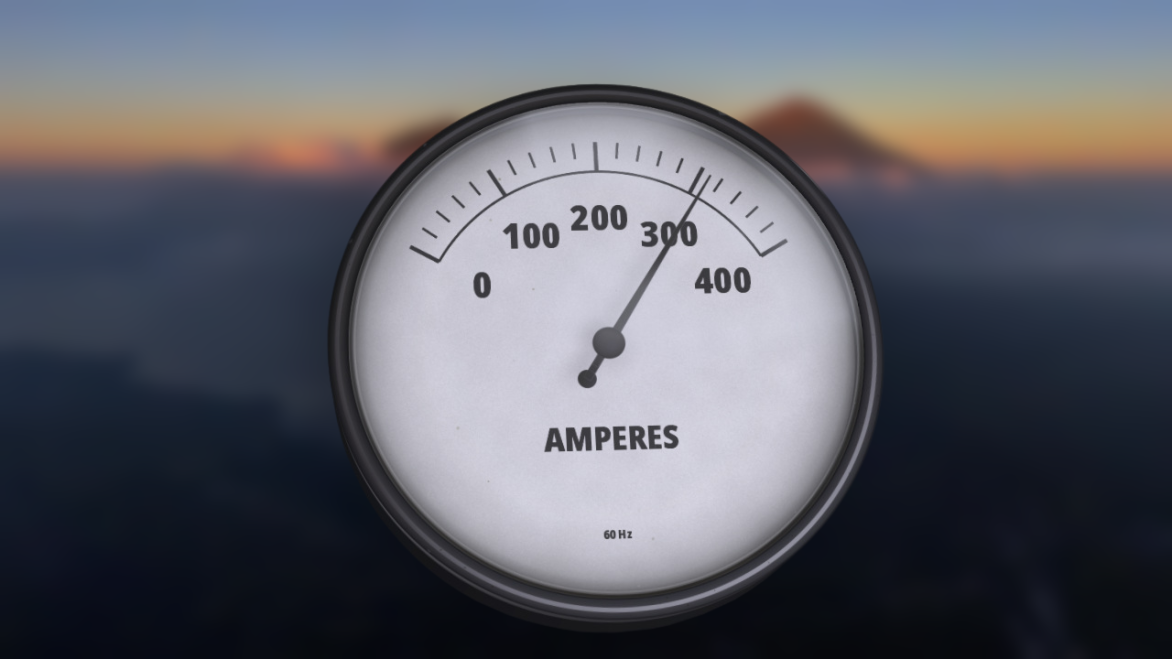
310 A
